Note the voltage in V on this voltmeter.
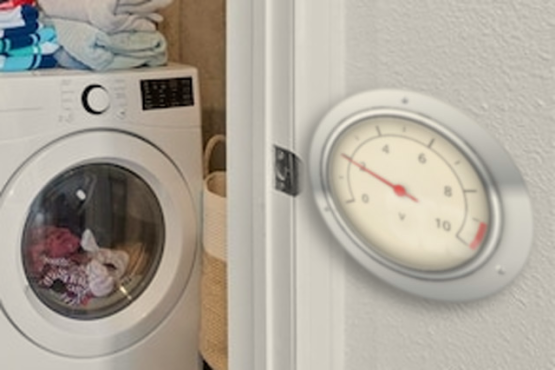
2 V
